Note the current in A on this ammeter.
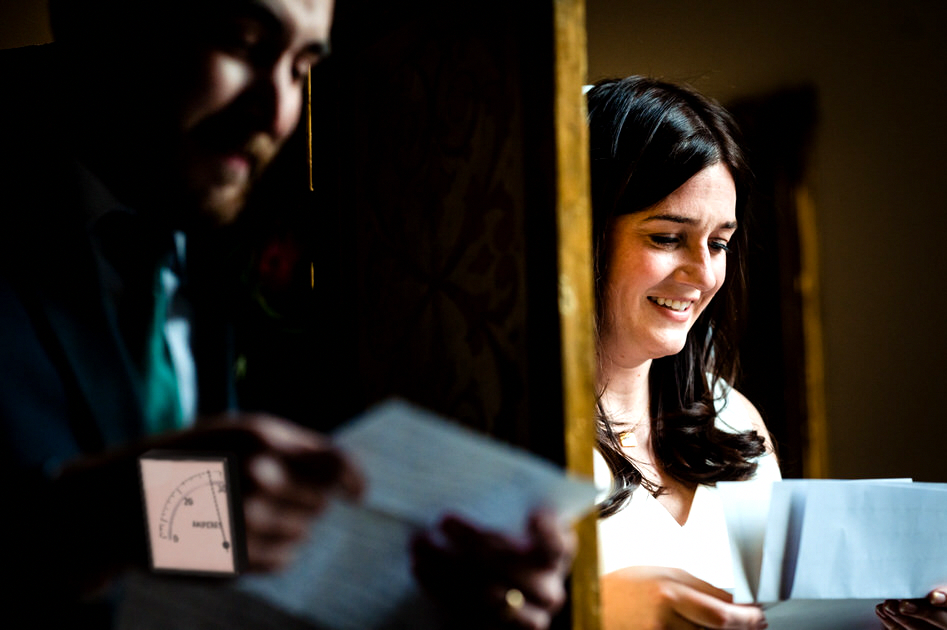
28 A
